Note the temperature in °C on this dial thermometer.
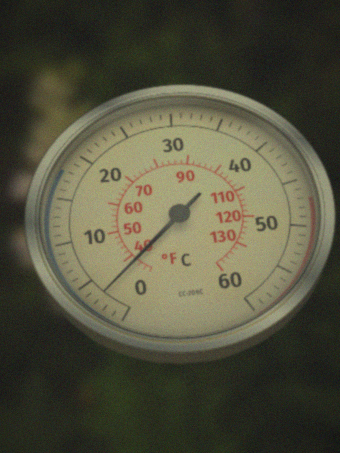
3 °C
